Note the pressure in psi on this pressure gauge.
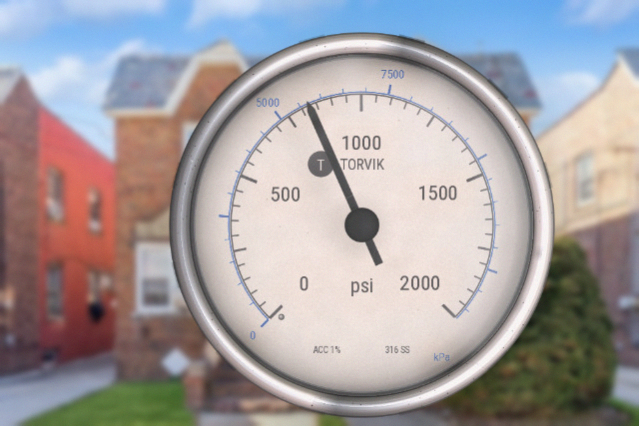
825 psi
